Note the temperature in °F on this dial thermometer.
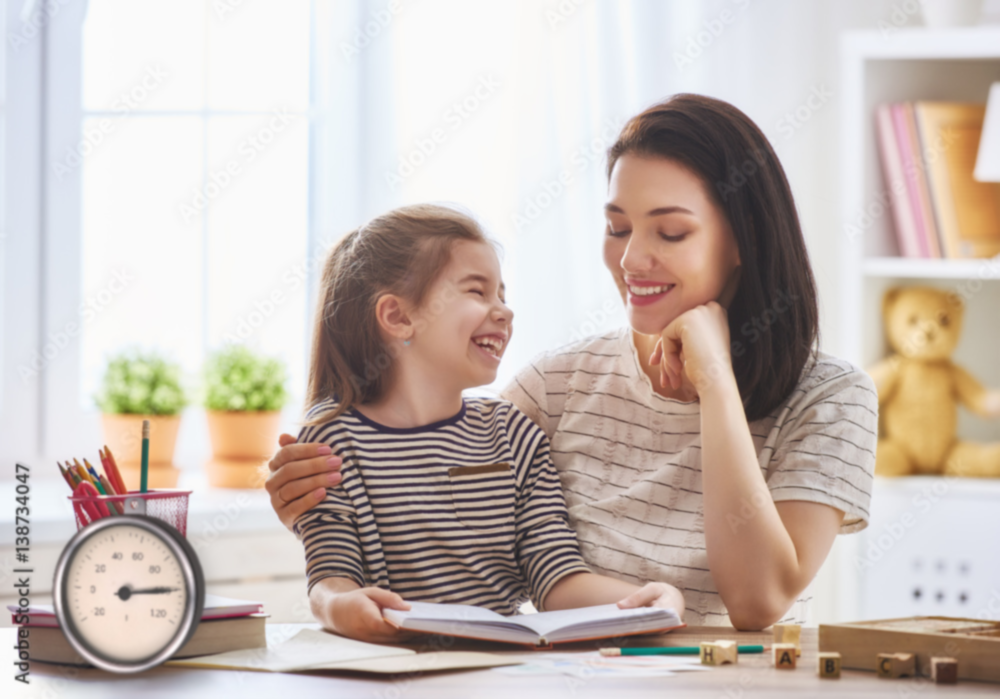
100 °F
